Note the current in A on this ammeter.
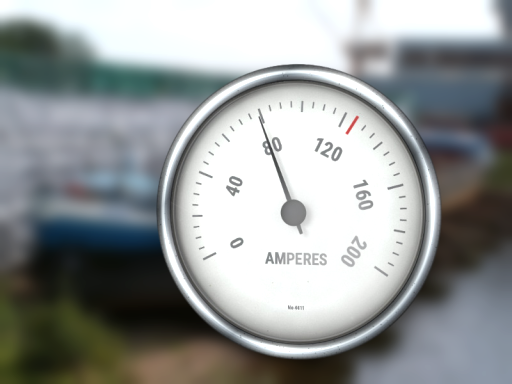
80 A
